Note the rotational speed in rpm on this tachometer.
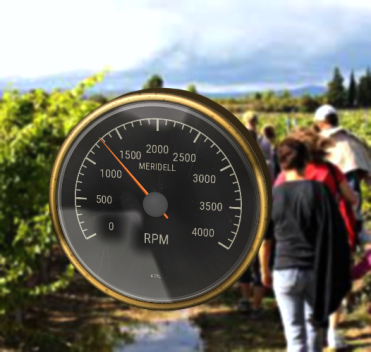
1300 rpm
